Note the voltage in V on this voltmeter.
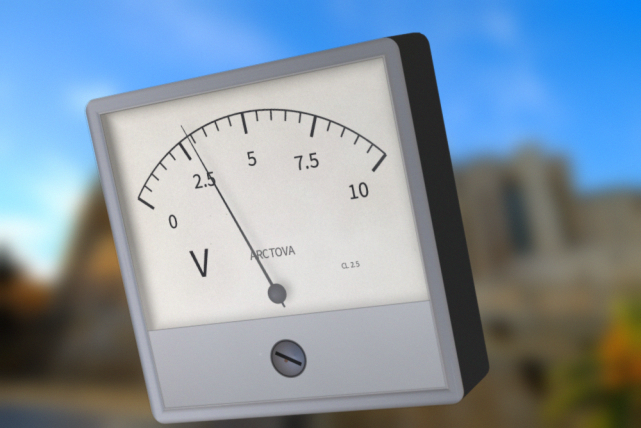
3 V
